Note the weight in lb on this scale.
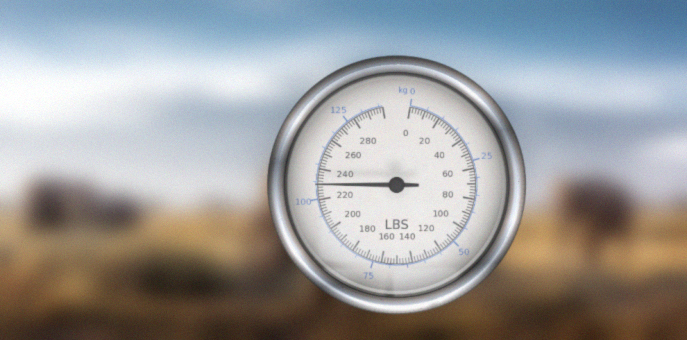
230 lb
